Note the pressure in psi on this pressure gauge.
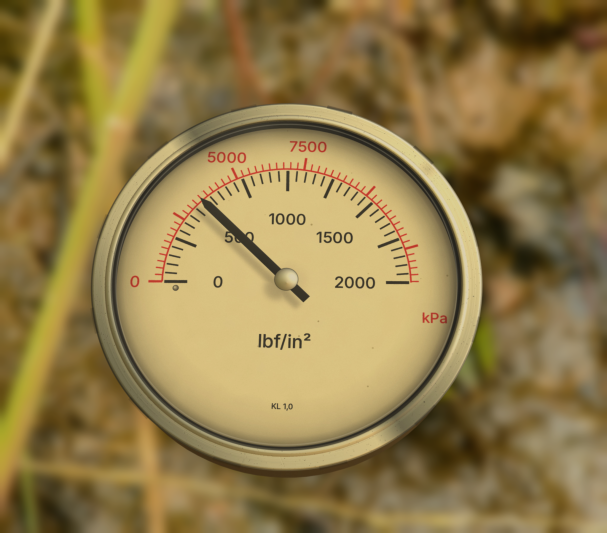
500 psi
